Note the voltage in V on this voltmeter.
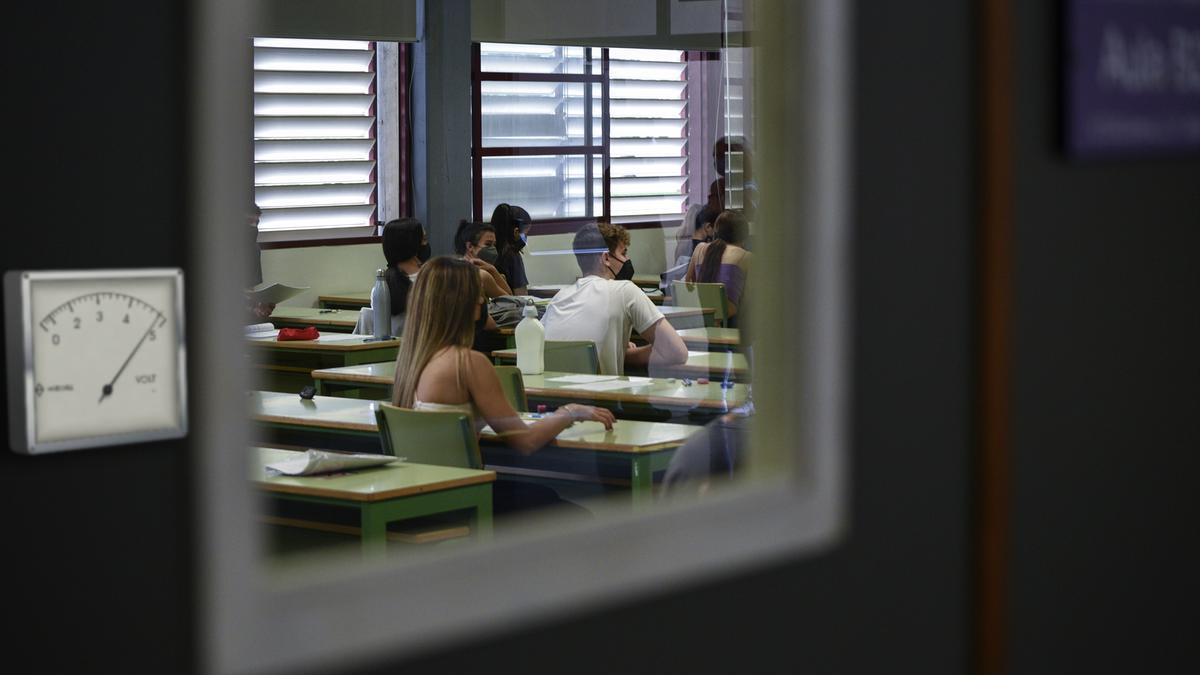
4.8 V
